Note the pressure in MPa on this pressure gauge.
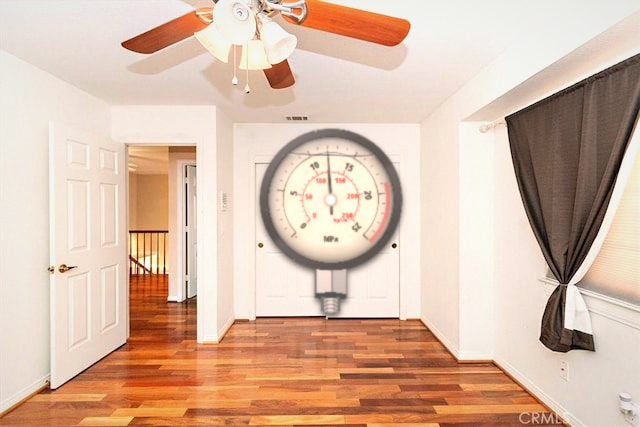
12 MPa
